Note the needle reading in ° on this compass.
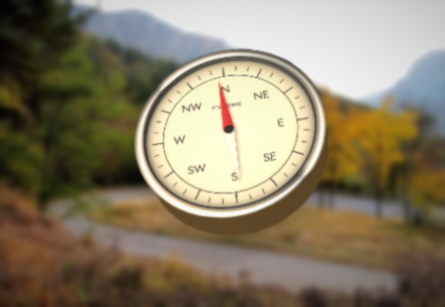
355 °
